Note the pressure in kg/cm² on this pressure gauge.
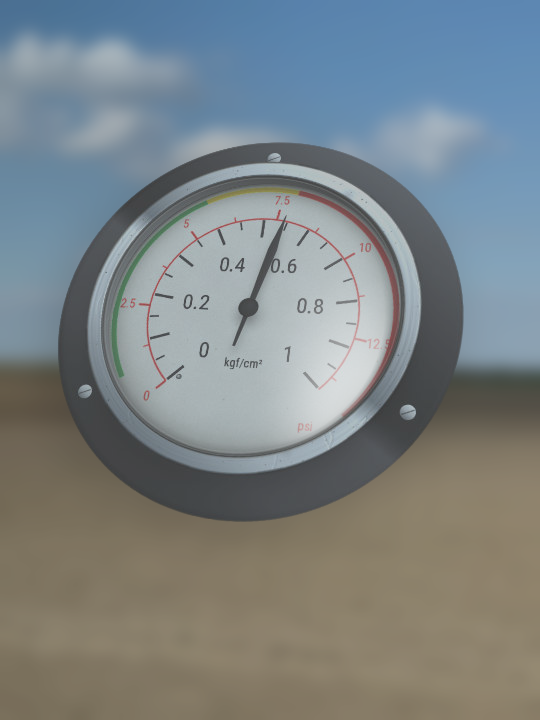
0.55 kg/cm²
